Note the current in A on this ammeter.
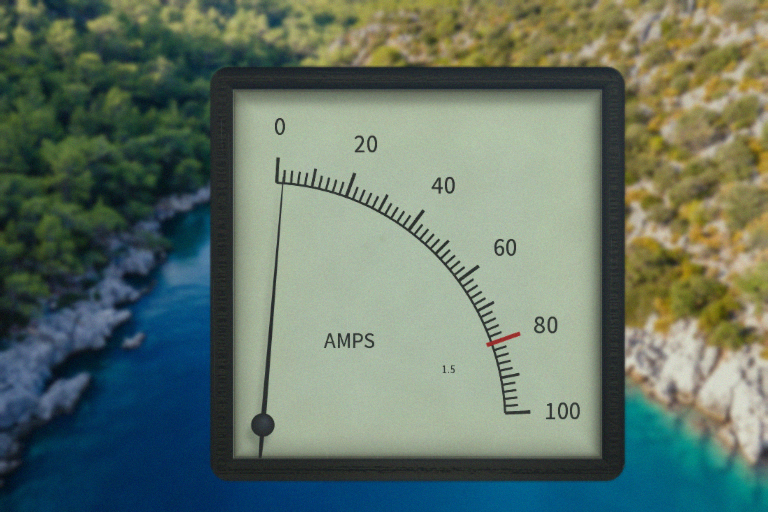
2 A
